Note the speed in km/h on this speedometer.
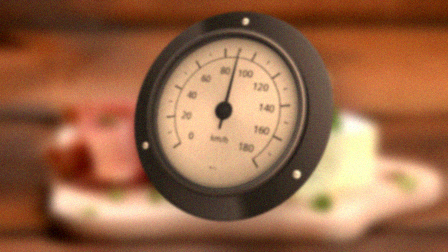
90 km/h
